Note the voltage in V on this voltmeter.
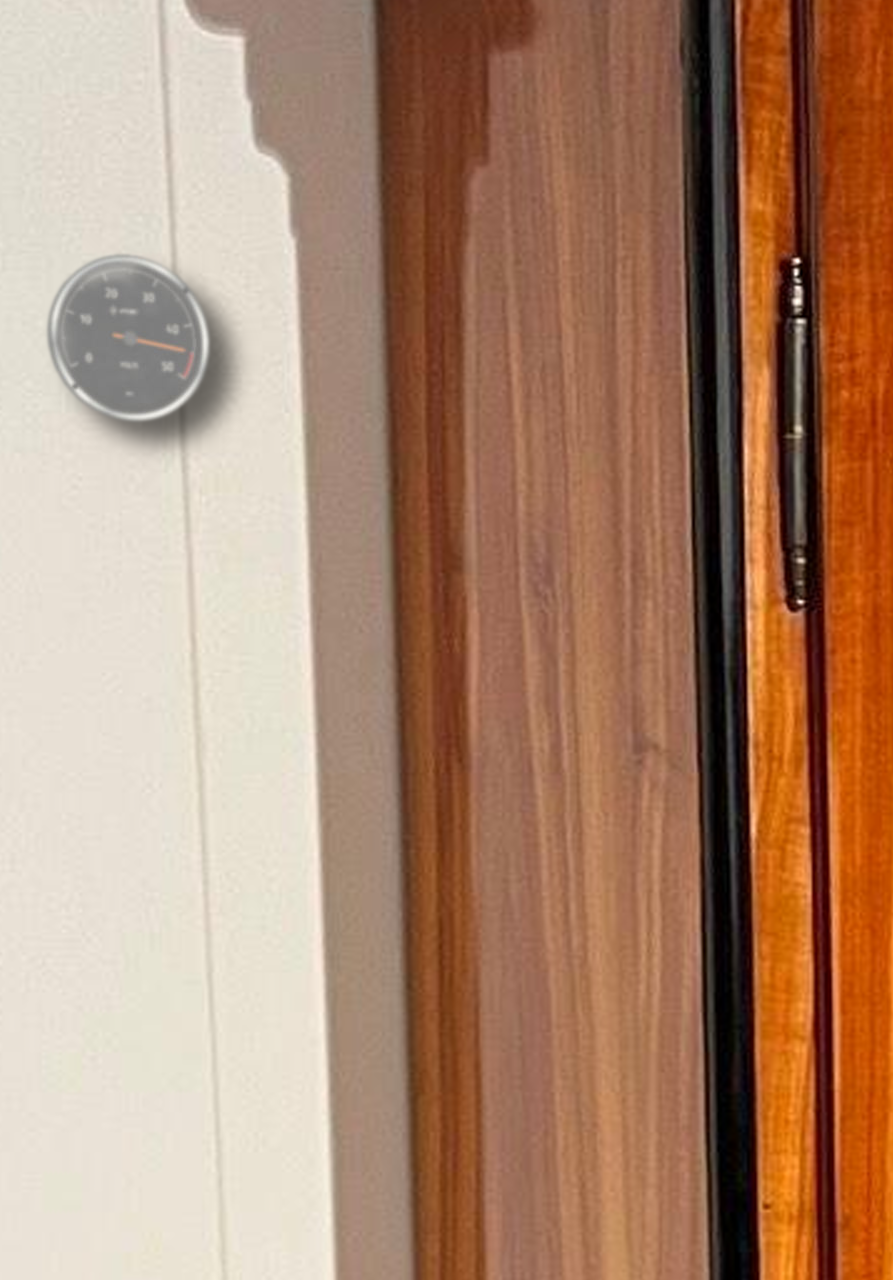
45 V
